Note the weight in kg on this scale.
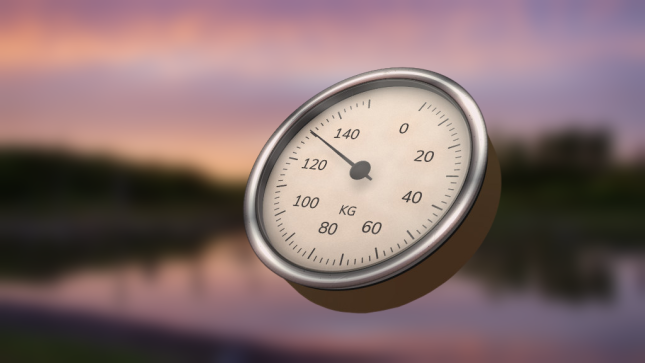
130 kg
